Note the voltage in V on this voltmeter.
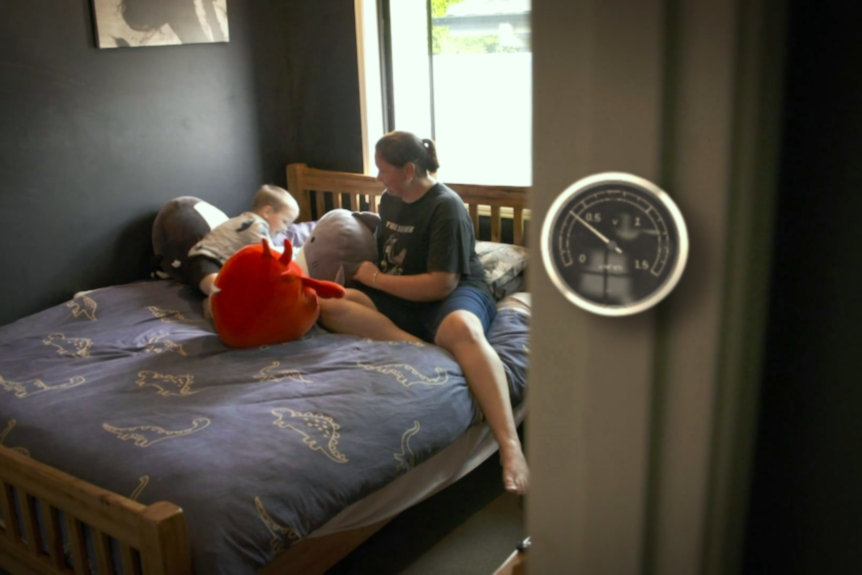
0.4 V
